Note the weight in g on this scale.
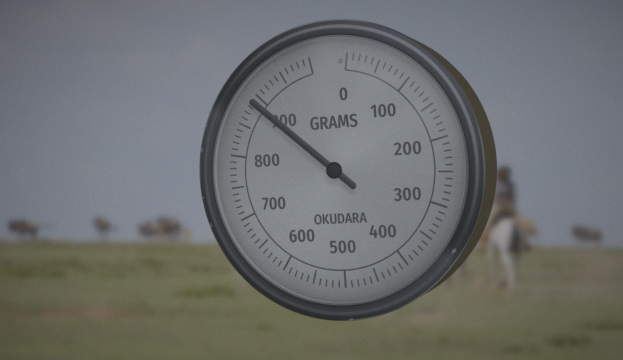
890 g
